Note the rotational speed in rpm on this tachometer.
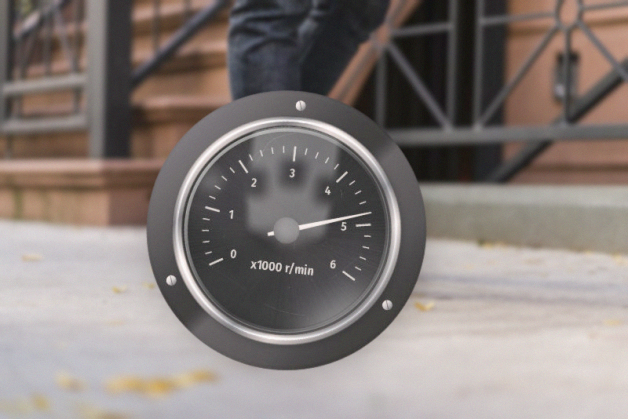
4800 rpm
